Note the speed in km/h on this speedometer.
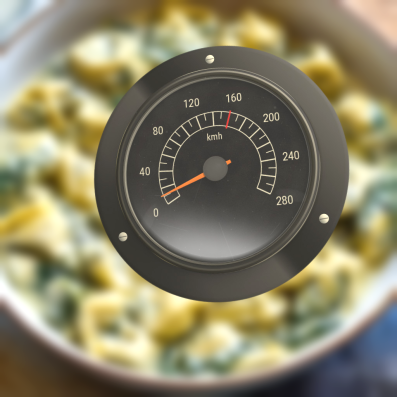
10 km/h
